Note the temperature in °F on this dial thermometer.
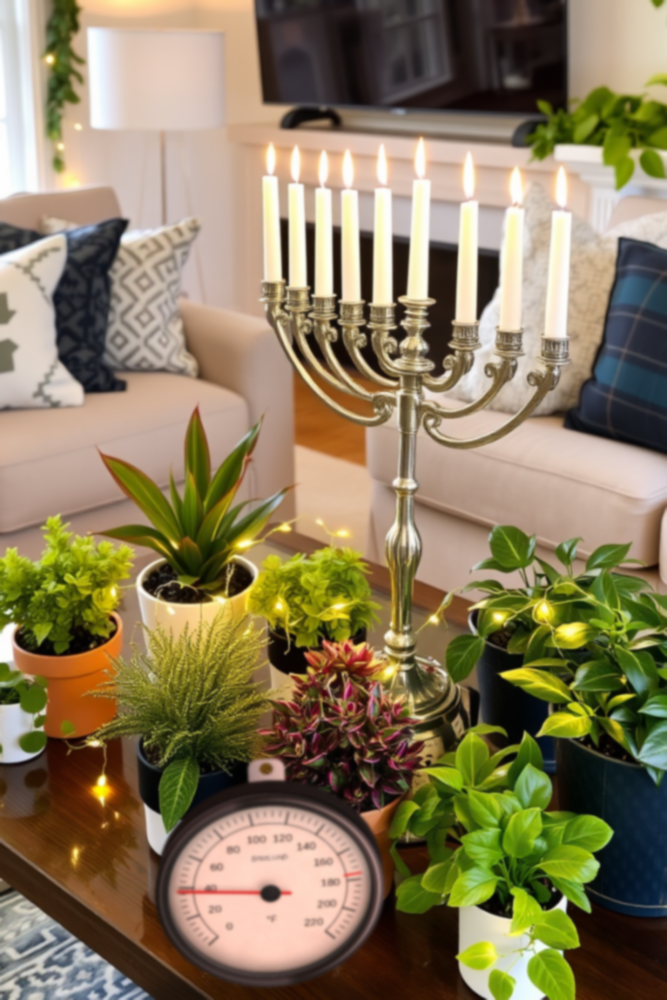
40 °F
